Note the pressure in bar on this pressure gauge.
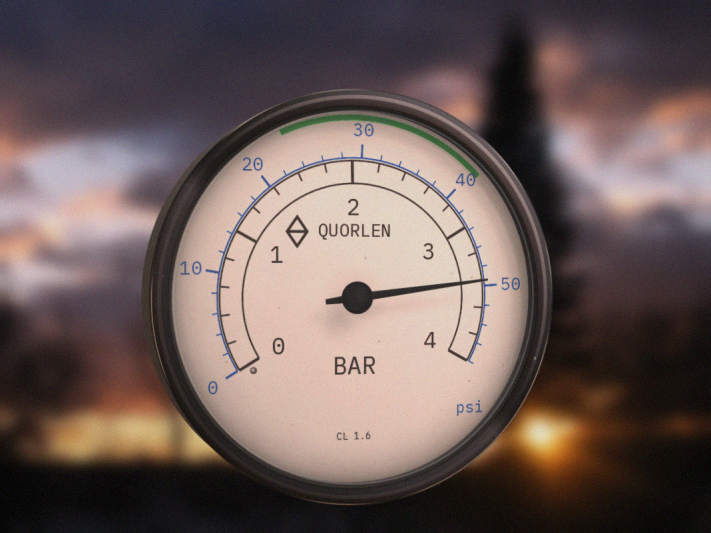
3.4 bar
